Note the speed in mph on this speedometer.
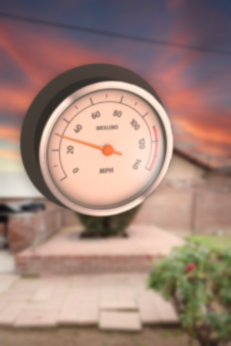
30 mph
